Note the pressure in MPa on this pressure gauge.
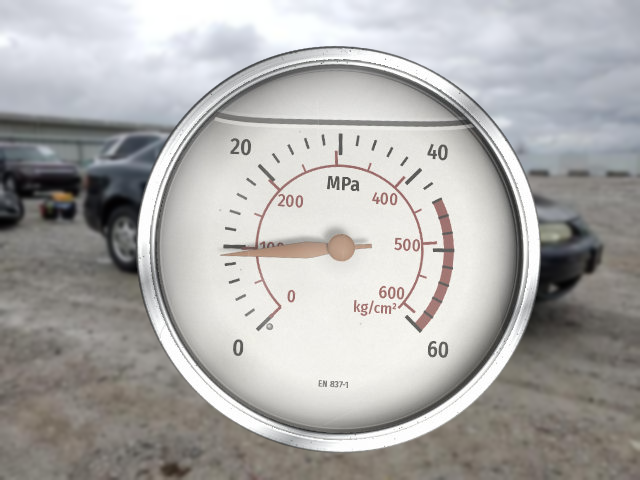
9 MPa
